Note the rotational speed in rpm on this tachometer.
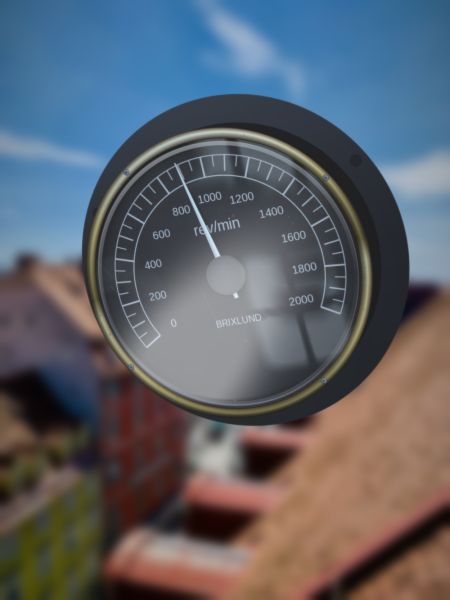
900 rpm
